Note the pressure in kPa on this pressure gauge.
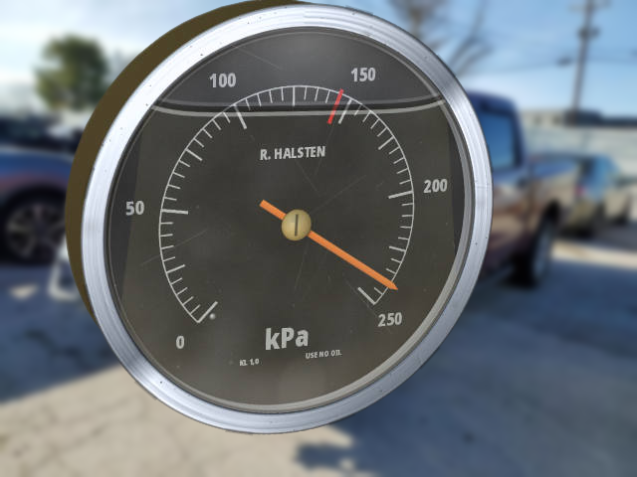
240 kPa
